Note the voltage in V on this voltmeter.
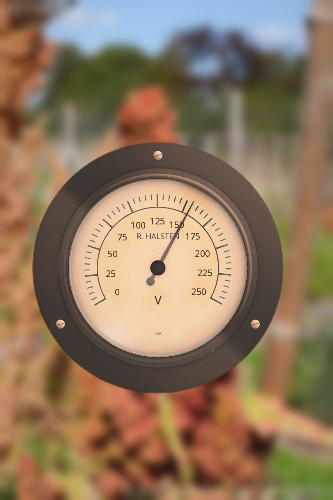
155 V
